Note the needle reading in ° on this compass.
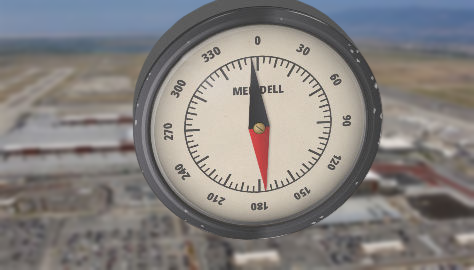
175 °
